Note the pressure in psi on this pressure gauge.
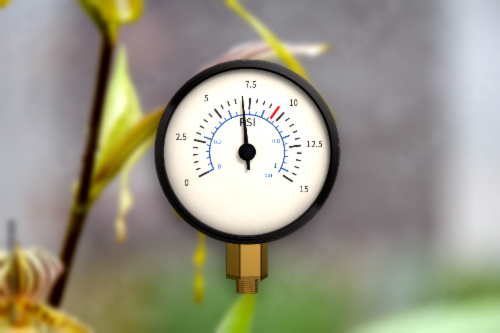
7 psi
